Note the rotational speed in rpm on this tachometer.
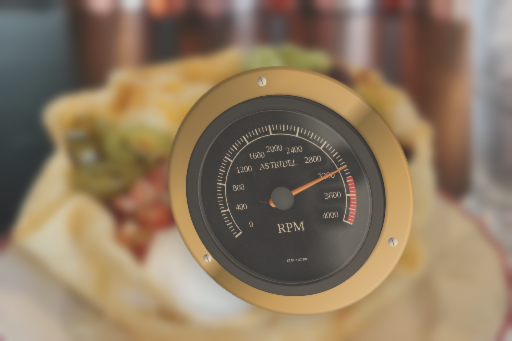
3200 rpm
